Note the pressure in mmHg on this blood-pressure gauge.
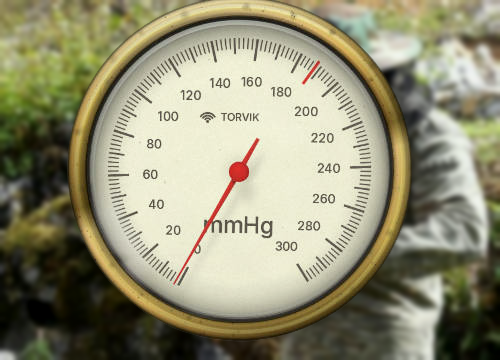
2 mmHg
